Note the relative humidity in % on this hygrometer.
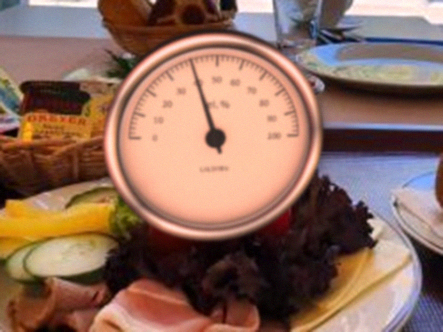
40 %
